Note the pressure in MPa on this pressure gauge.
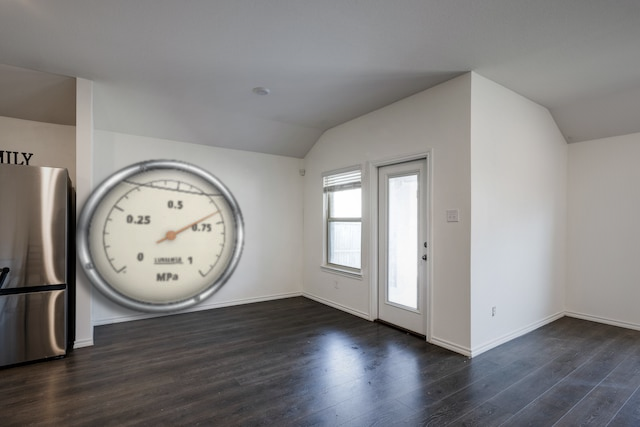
0.7 MPa
